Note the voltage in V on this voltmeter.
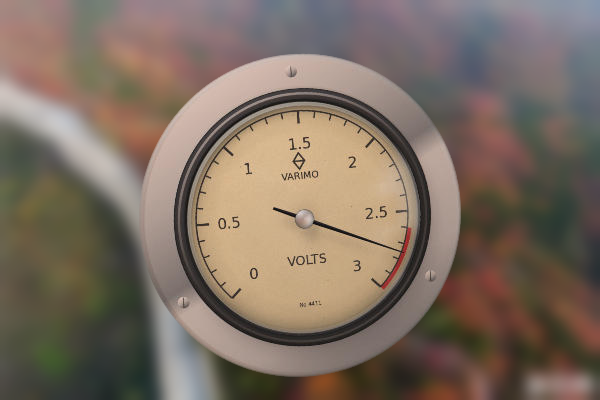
2.75 V
